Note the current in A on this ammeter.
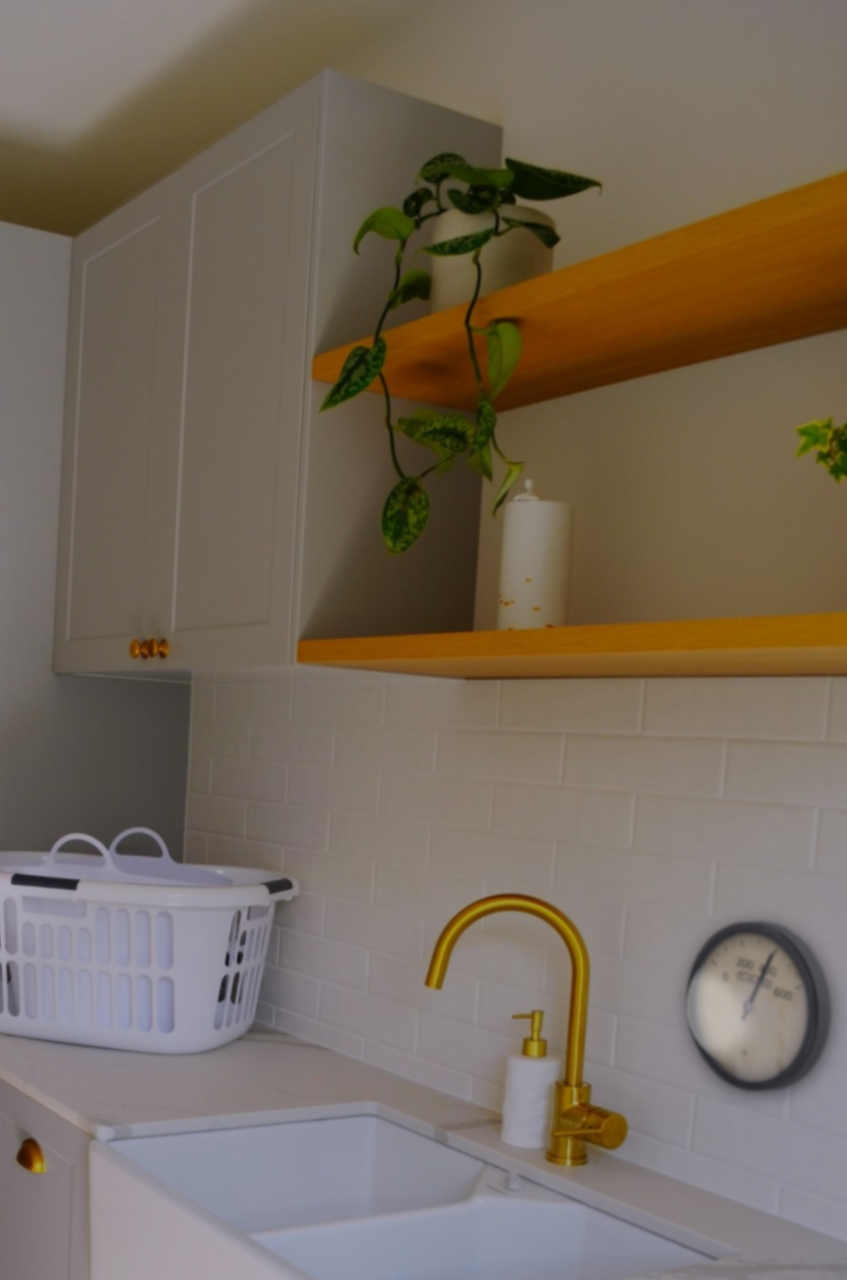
400 A
